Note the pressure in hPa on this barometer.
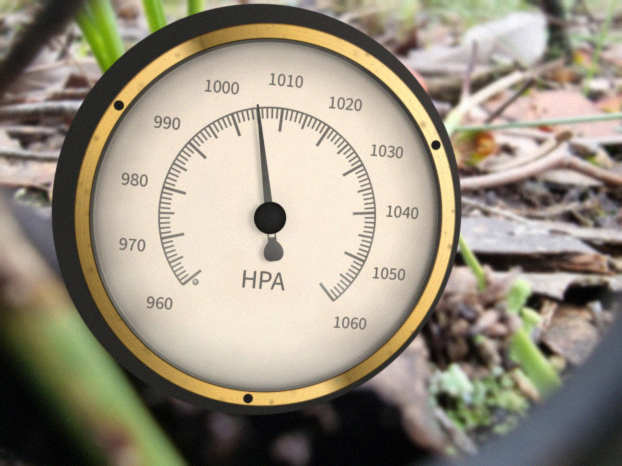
1005 hPa
